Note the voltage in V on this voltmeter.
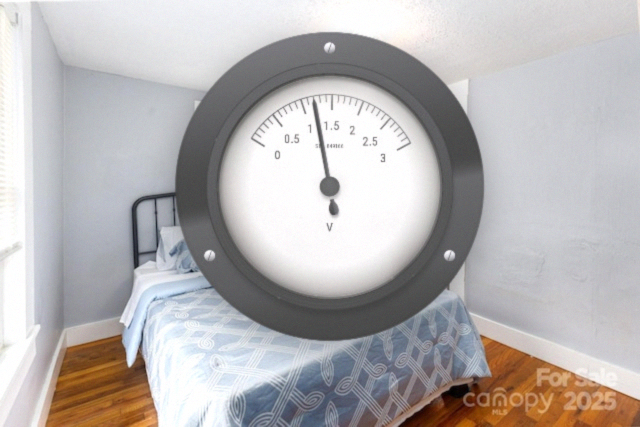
1.2 V
